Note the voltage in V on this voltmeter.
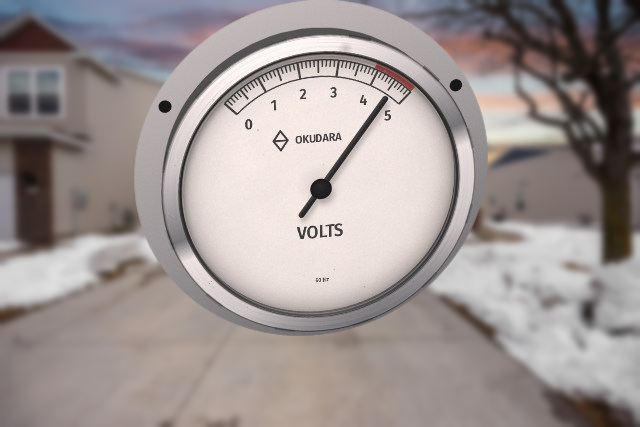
4.5 V
